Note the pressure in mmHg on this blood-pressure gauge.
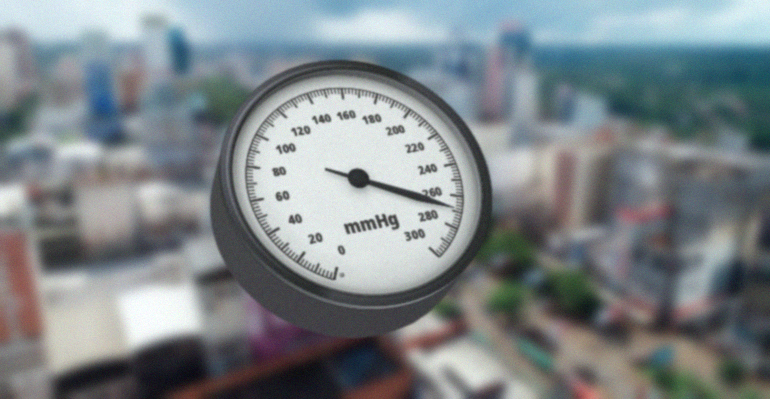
270 mmHg
